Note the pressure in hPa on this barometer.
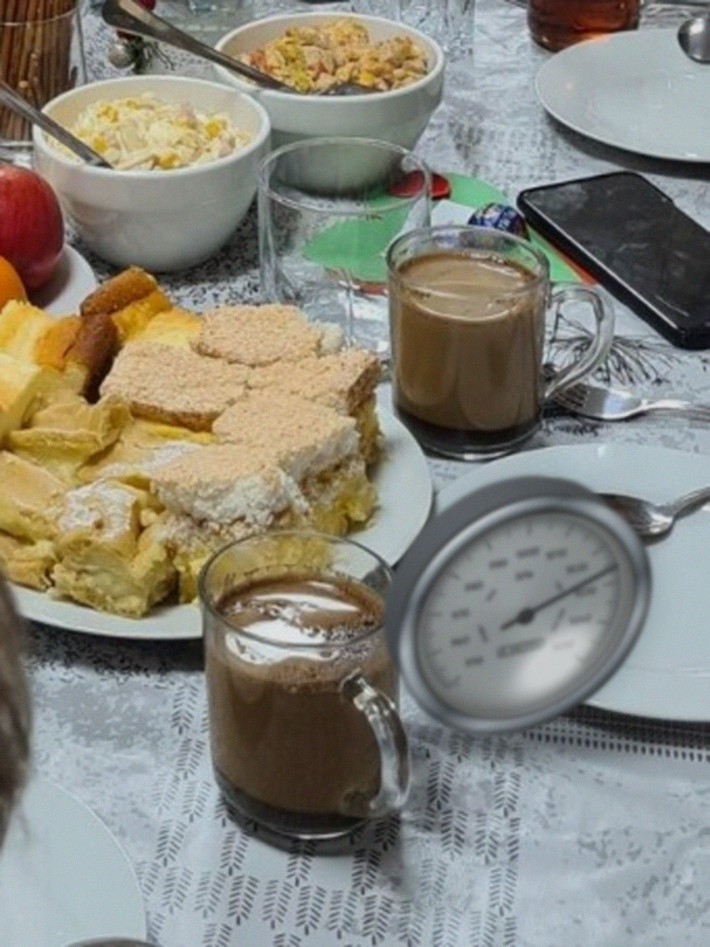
1025 hPa
